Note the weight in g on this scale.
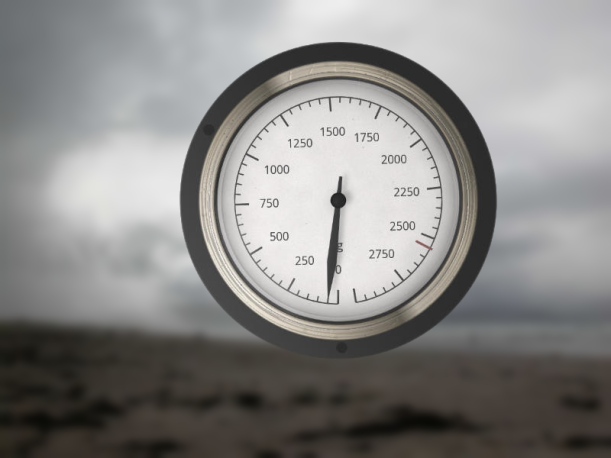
50 g
